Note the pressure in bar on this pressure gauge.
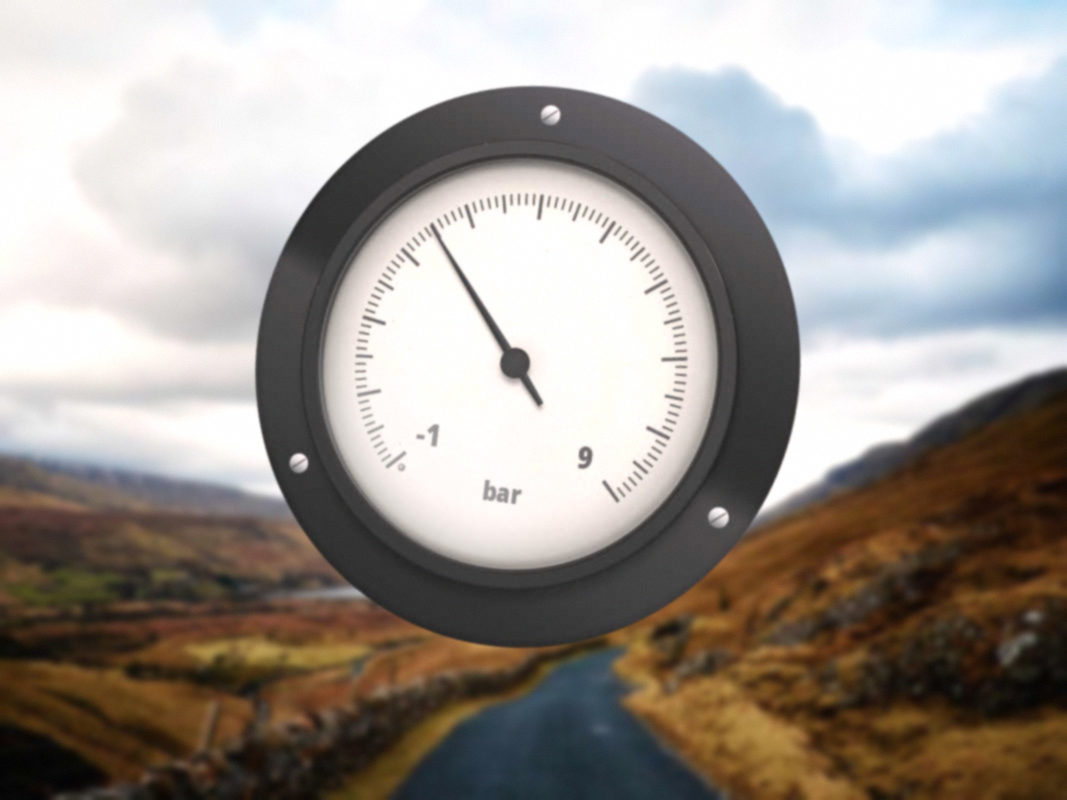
2.5 bar
